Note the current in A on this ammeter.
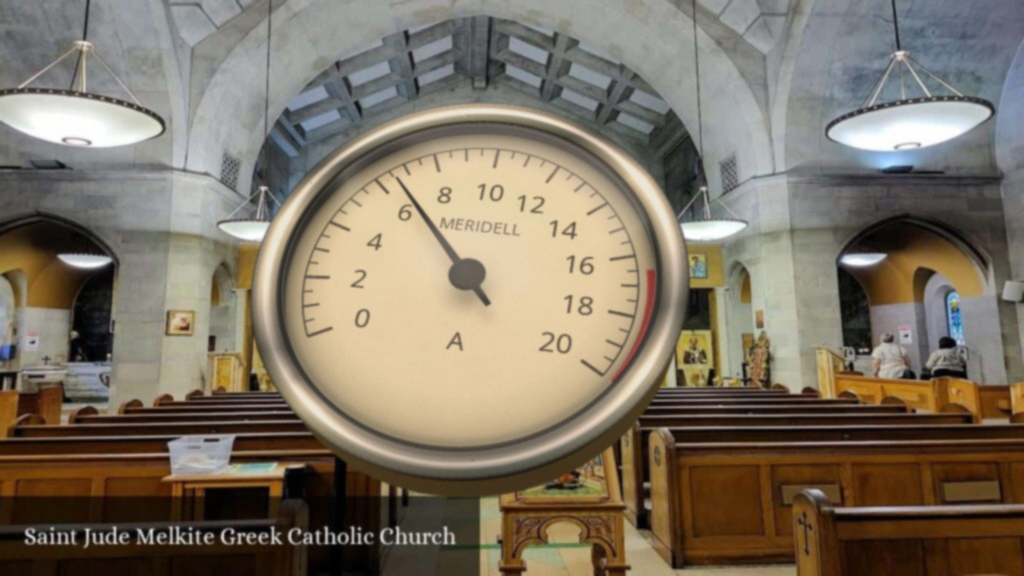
6.5 A
